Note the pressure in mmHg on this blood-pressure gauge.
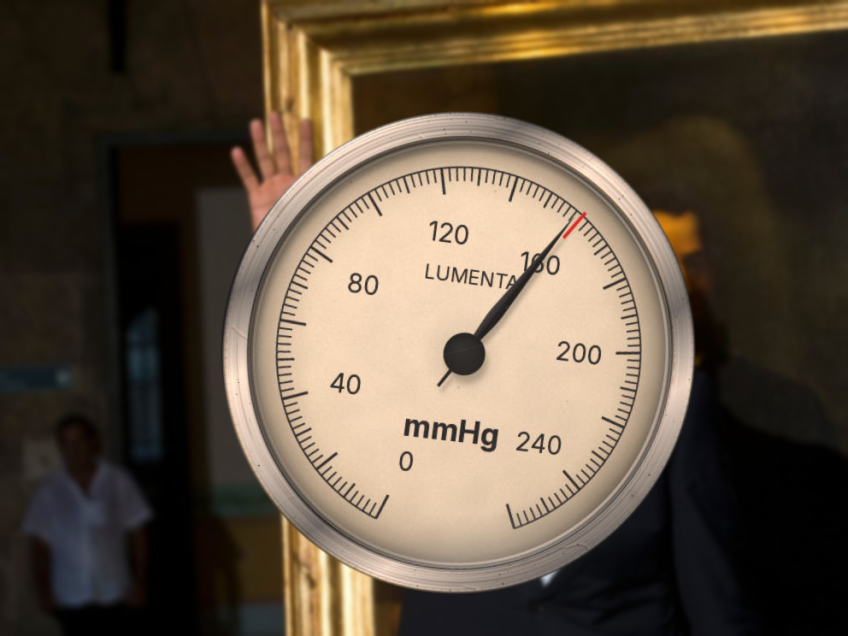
158 mmHg
